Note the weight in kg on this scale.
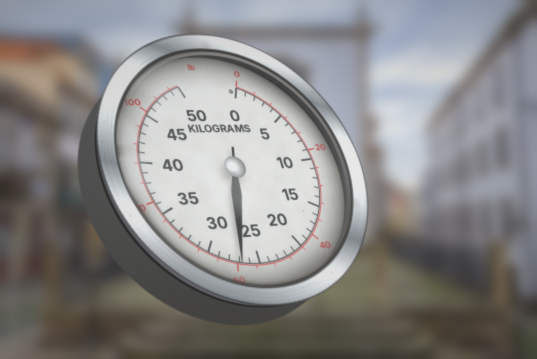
27 kg
